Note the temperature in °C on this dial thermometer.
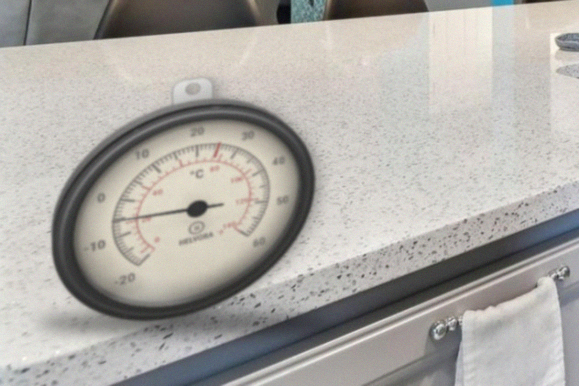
-5 °C
